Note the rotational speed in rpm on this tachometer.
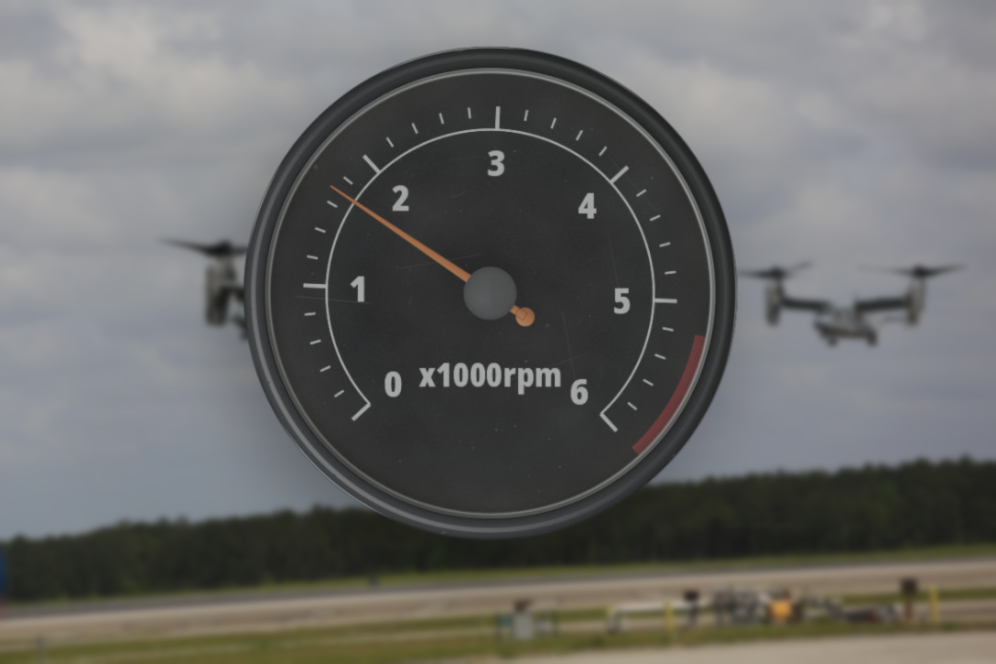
1700 rpm
